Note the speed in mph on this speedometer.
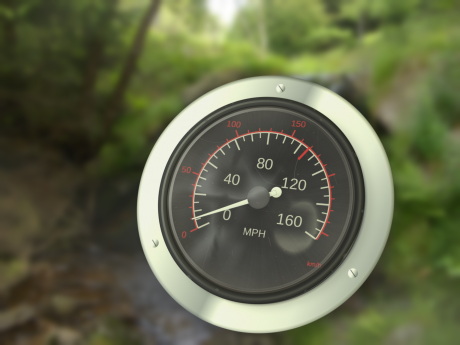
5 mph
